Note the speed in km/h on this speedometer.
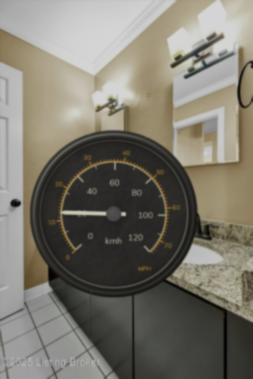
20 km/h
